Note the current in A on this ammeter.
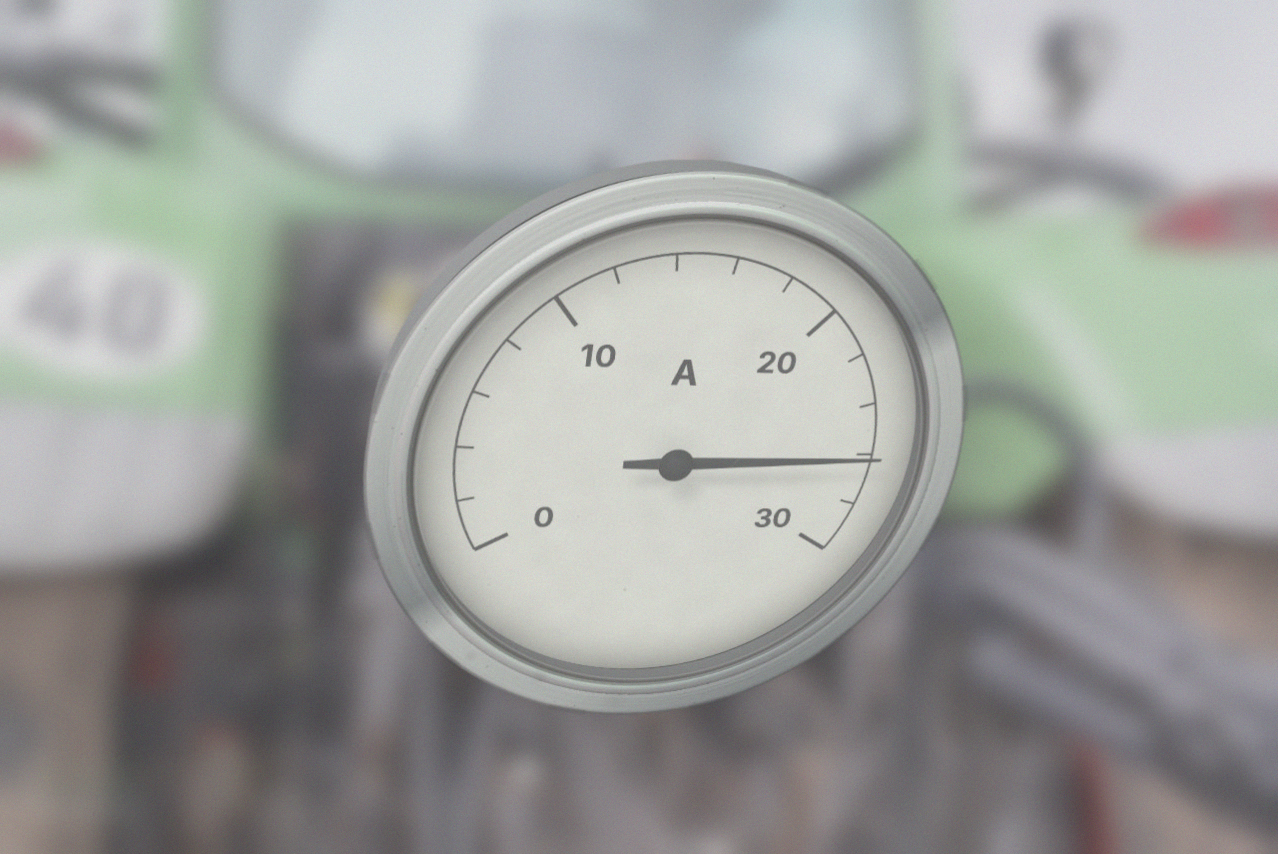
26 A
